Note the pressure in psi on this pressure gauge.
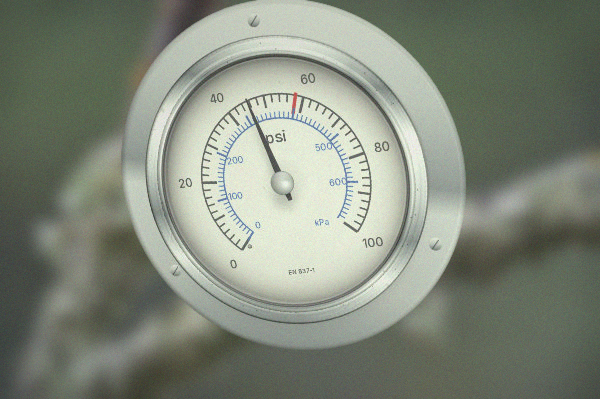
46 psi
